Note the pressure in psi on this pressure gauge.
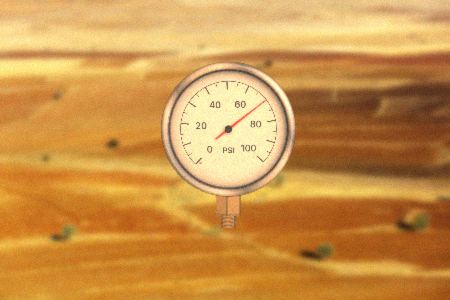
70 psi
